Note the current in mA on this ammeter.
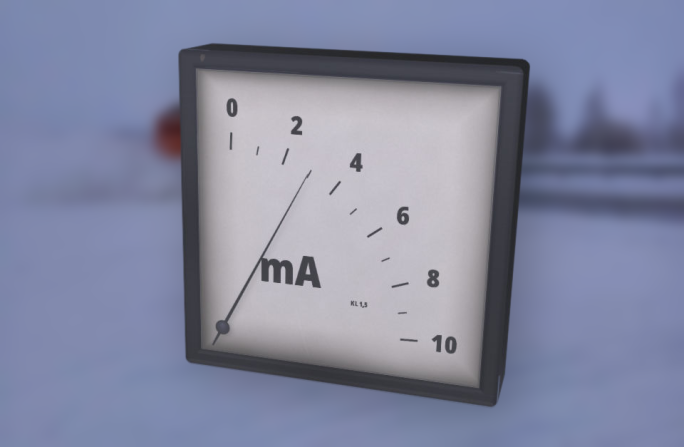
3 mA
